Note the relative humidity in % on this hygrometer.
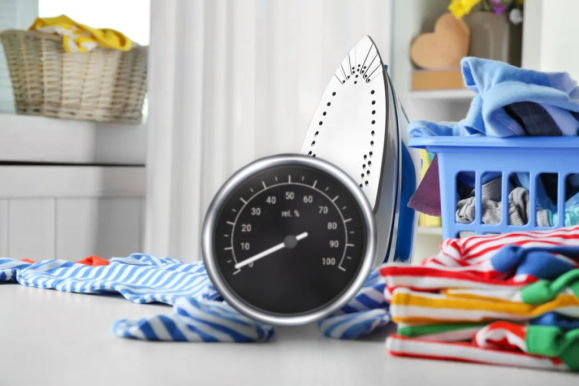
2.5 %
